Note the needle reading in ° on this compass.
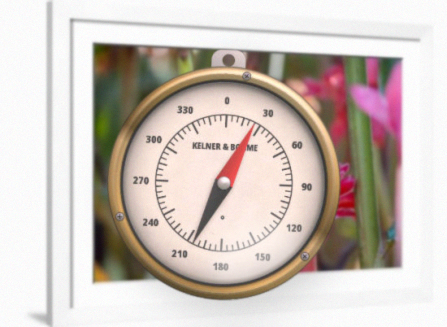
25 °
